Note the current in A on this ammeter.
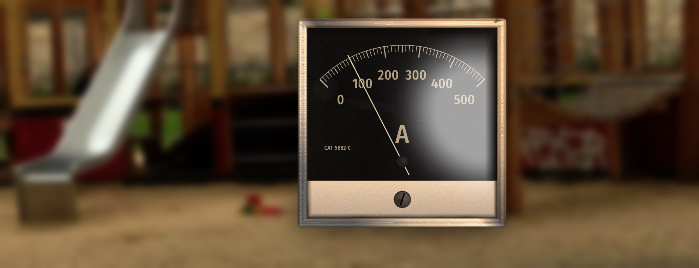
100 A
